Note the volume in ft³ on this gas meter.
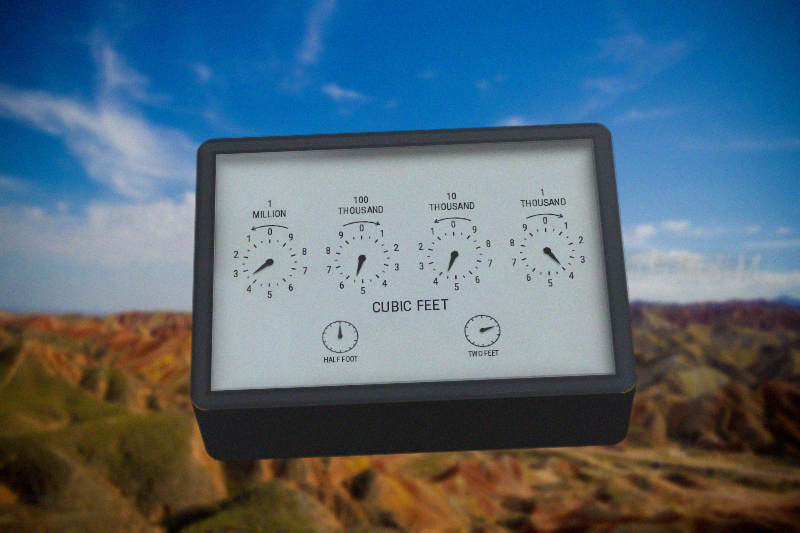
354400 ft³
